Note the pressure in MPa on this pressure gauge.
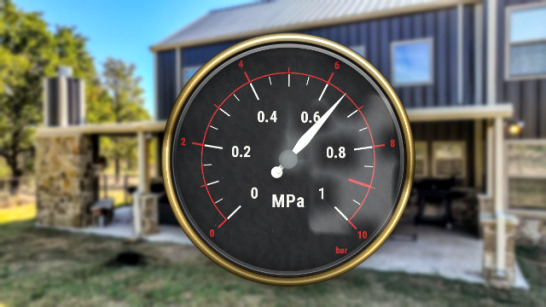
0.65 MPa
